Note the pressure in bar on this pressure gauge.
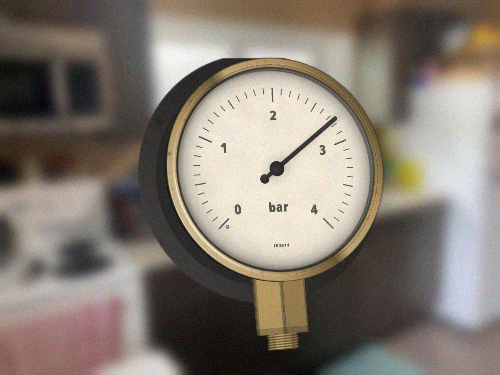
2.75 bar
